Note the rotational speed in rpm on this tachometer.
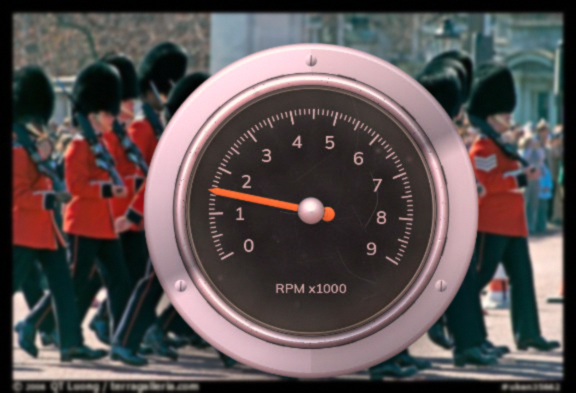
1500 rpm
